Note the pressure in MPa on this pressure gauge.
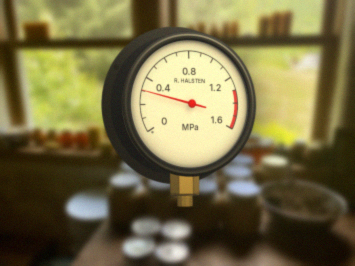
0.3 MPa
